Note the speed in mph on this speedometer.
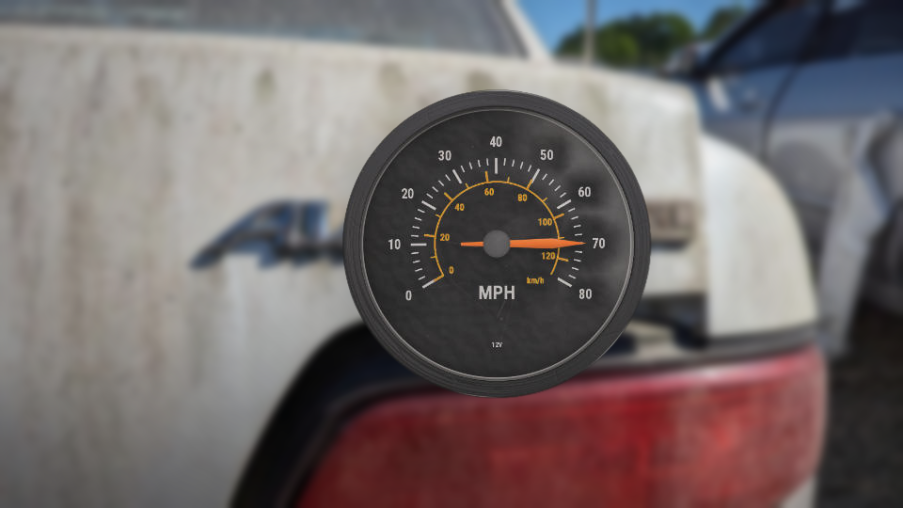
70 mph
